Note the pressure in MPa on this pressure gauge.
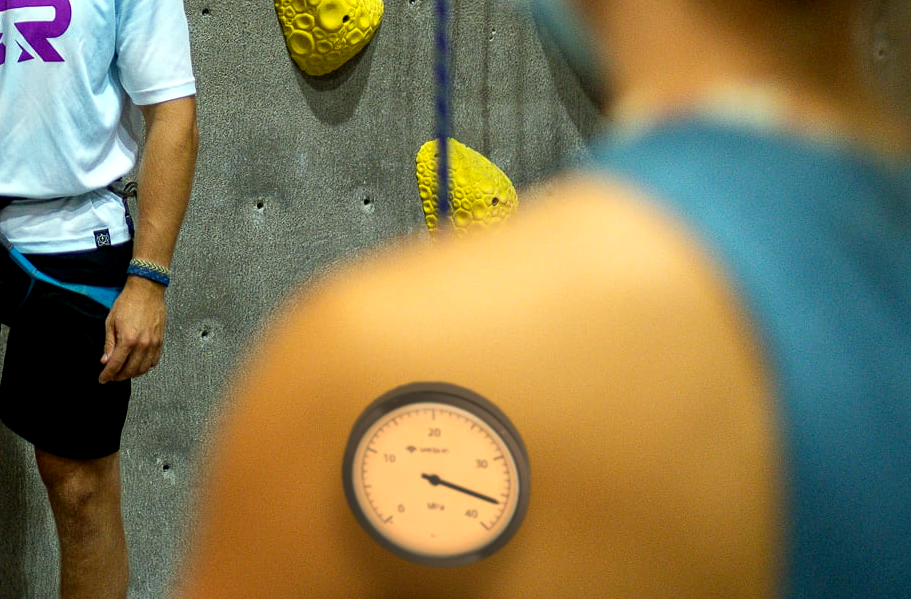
36 MPa
